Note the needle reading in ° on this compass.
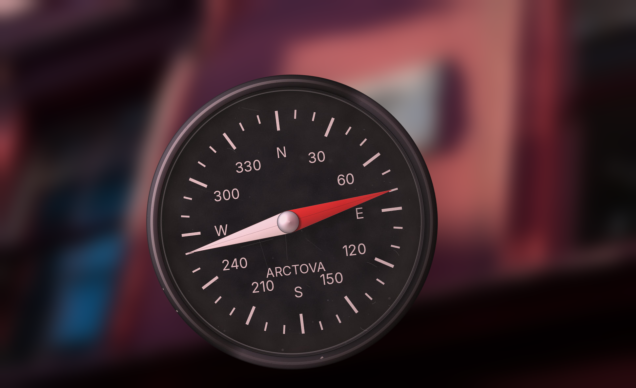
80 °
